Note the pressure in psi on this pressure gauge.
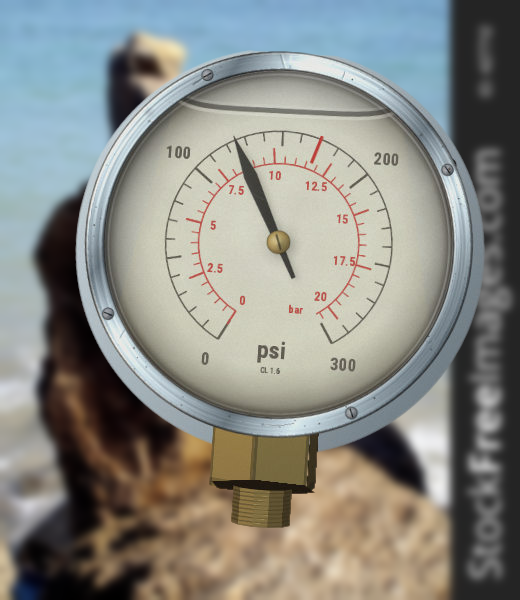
125 psi
